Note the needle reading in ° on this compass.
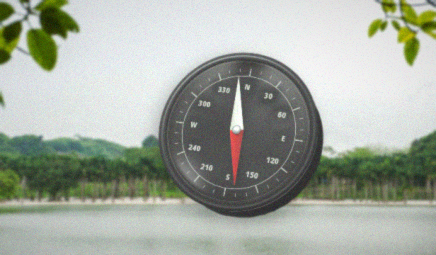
170 °
